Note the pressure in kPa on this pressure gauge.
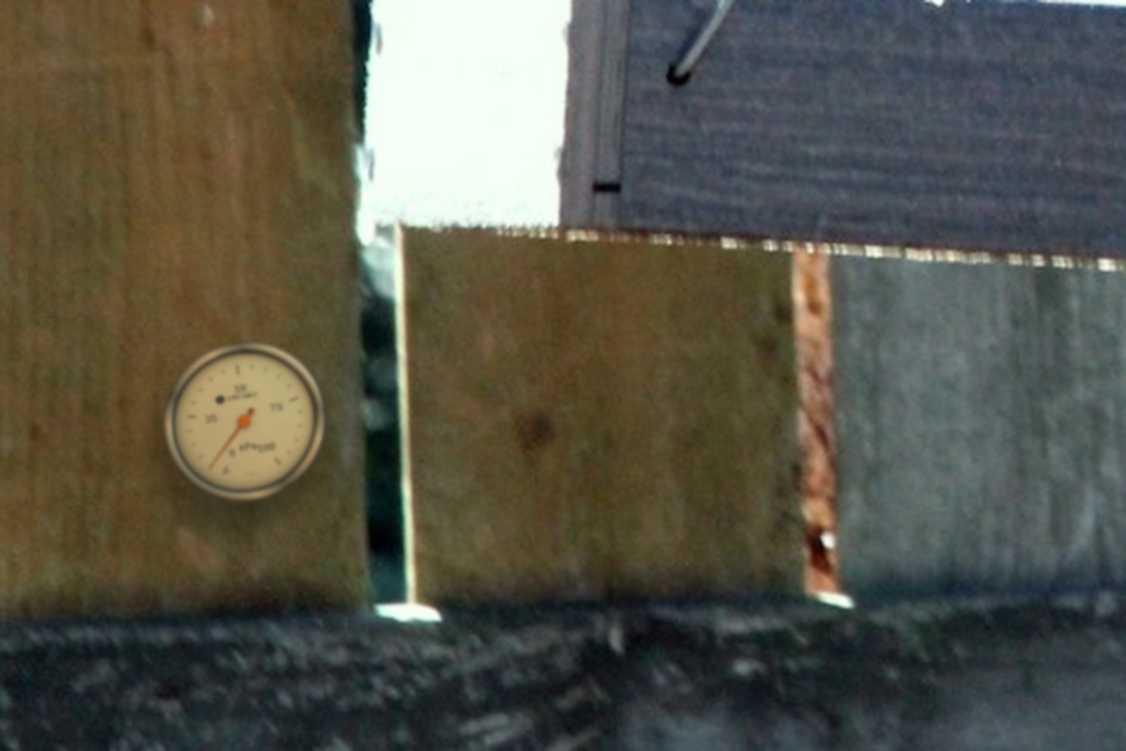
5 kPa
